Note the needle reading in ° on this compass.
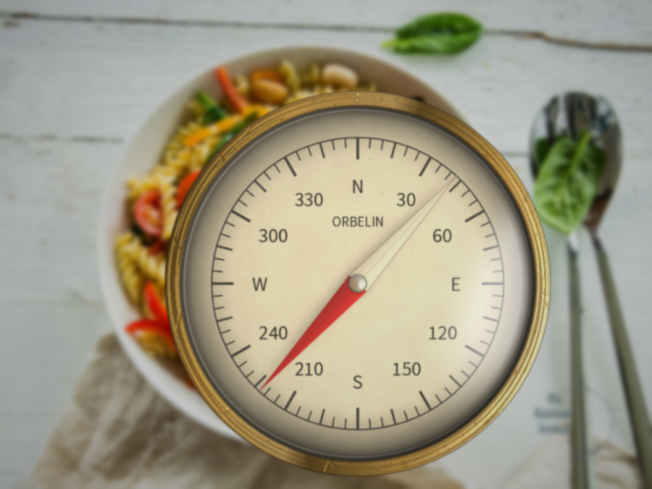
222.5 °
